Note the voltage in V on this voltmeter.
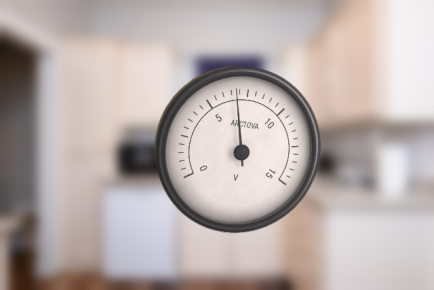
6.75 V
